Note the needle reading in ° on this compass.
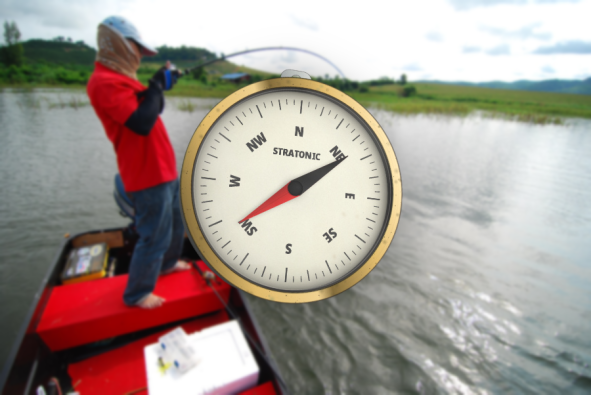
232.5 °
